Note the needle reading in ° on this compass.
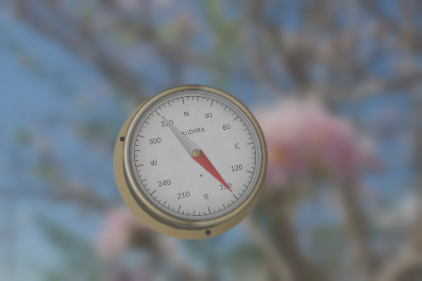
150 °
